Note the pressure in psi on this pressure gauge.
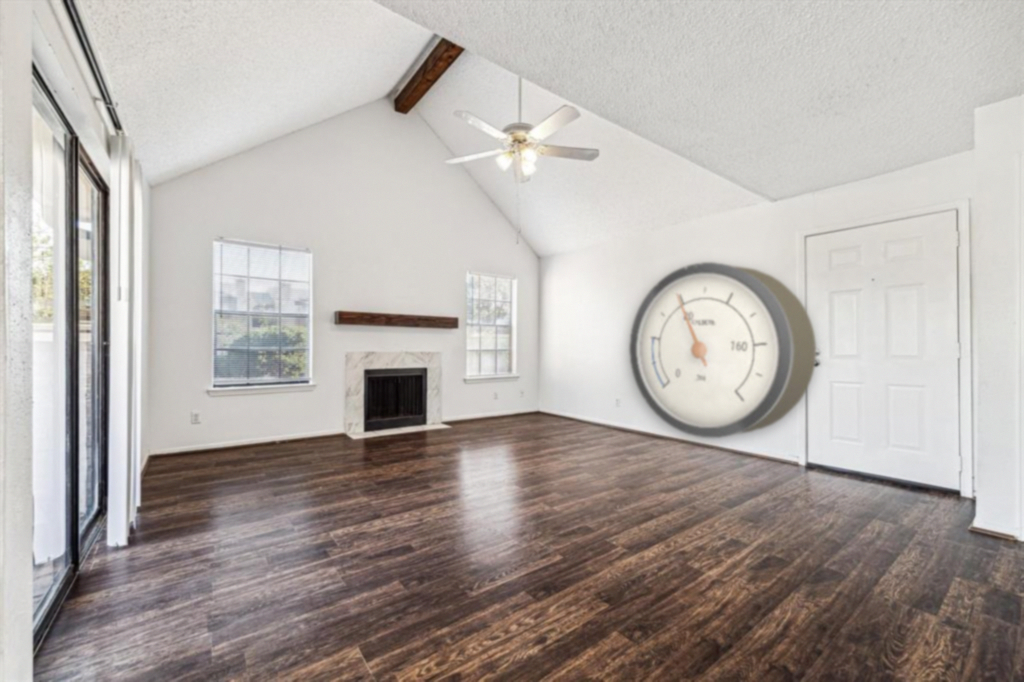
80 psi
